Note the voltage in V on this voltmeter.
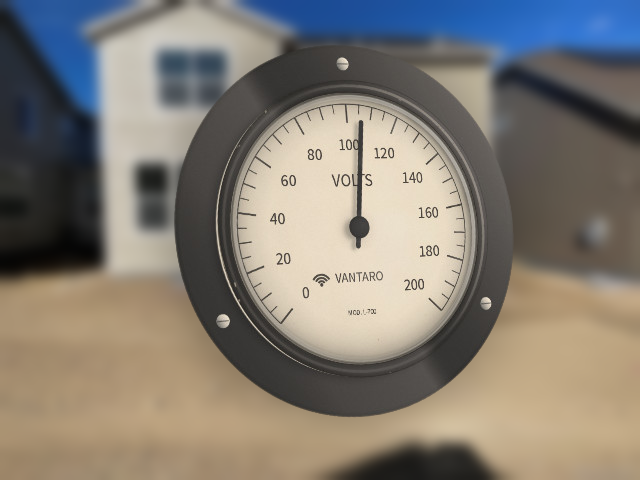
105 V
